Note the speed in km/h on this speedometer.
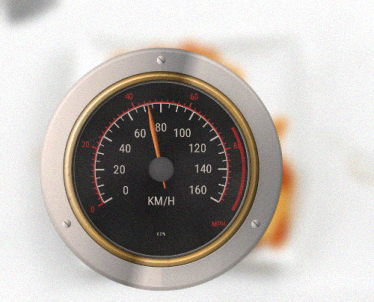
72.5 km/h
